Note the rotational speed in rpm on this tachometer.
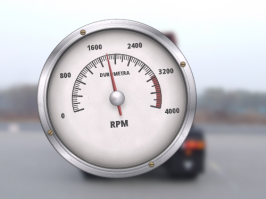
1800 rpm
